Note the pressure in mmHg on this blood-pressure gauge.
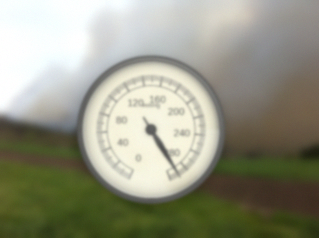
290 mmHg
